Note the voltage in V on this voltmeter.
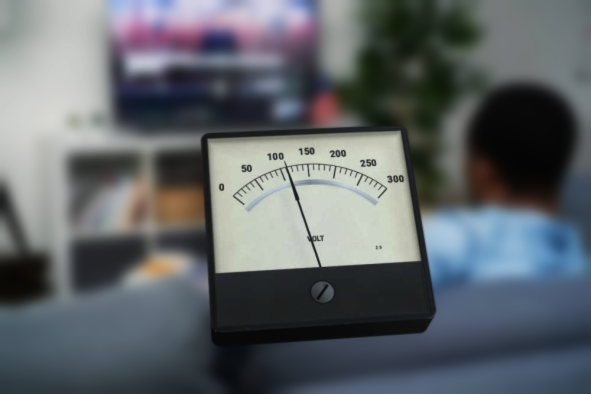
110 V
